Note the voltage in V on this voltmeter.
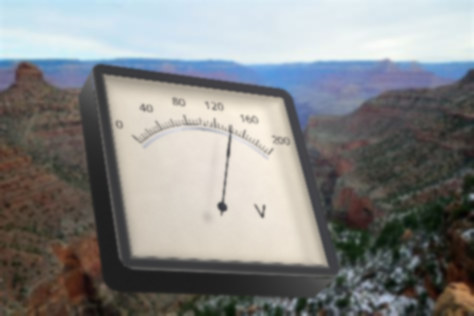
140 V
